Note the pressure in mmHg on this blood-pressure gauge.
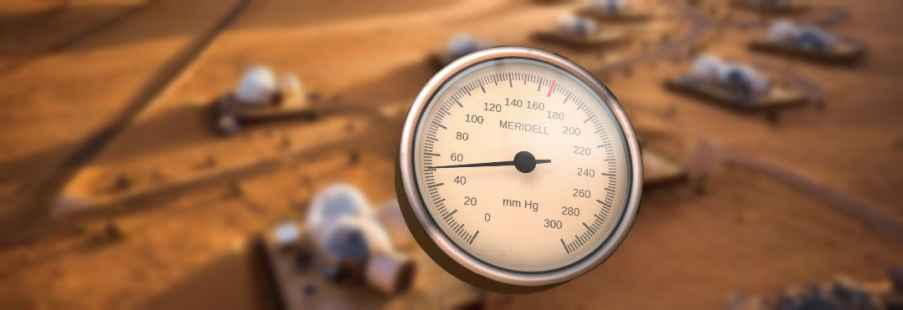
50 mmHg
